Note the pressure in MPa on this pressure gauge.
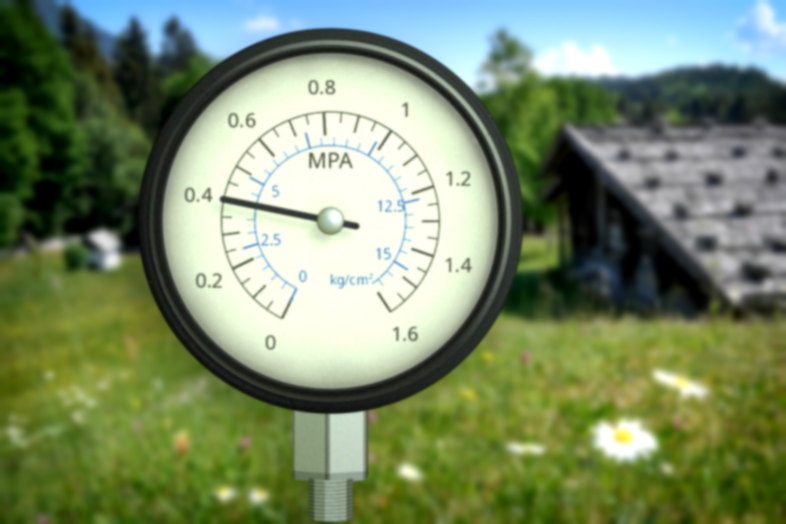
0.4 MPa
